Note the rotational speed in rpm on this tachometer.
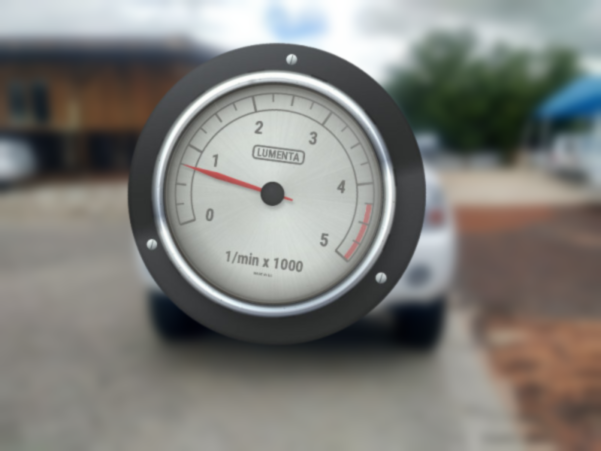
750 rpm
